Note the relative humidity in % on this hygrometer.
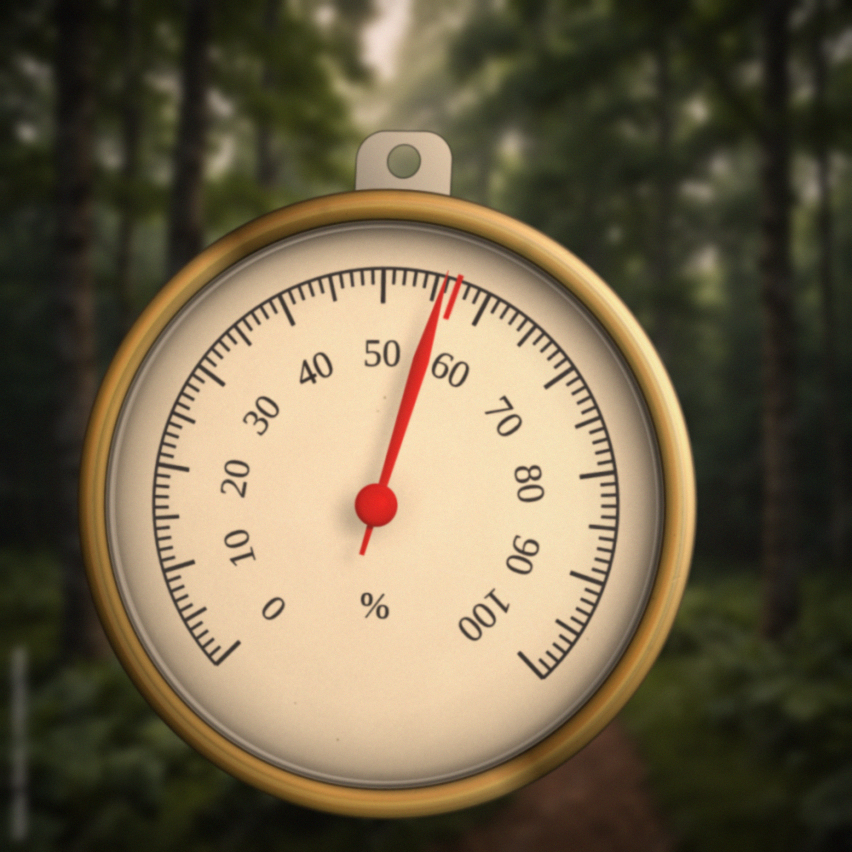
56 %
